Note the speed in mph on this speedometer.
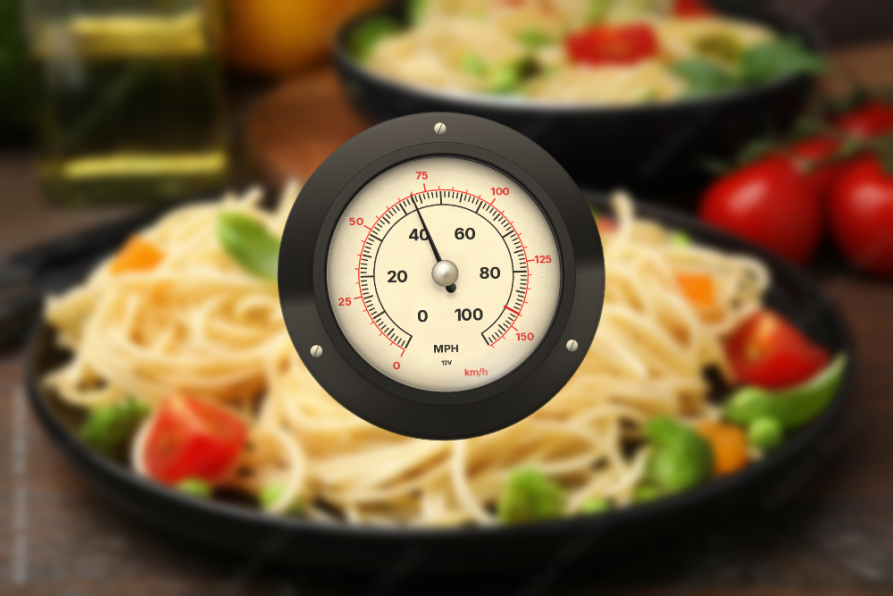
43 mph
